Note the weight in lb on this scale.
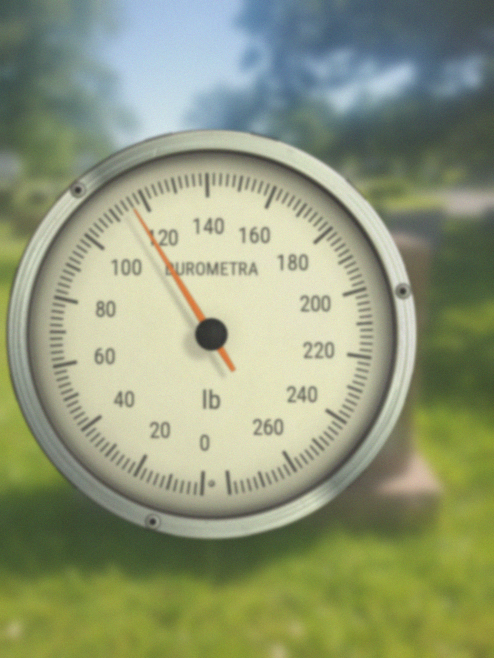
116 lb
